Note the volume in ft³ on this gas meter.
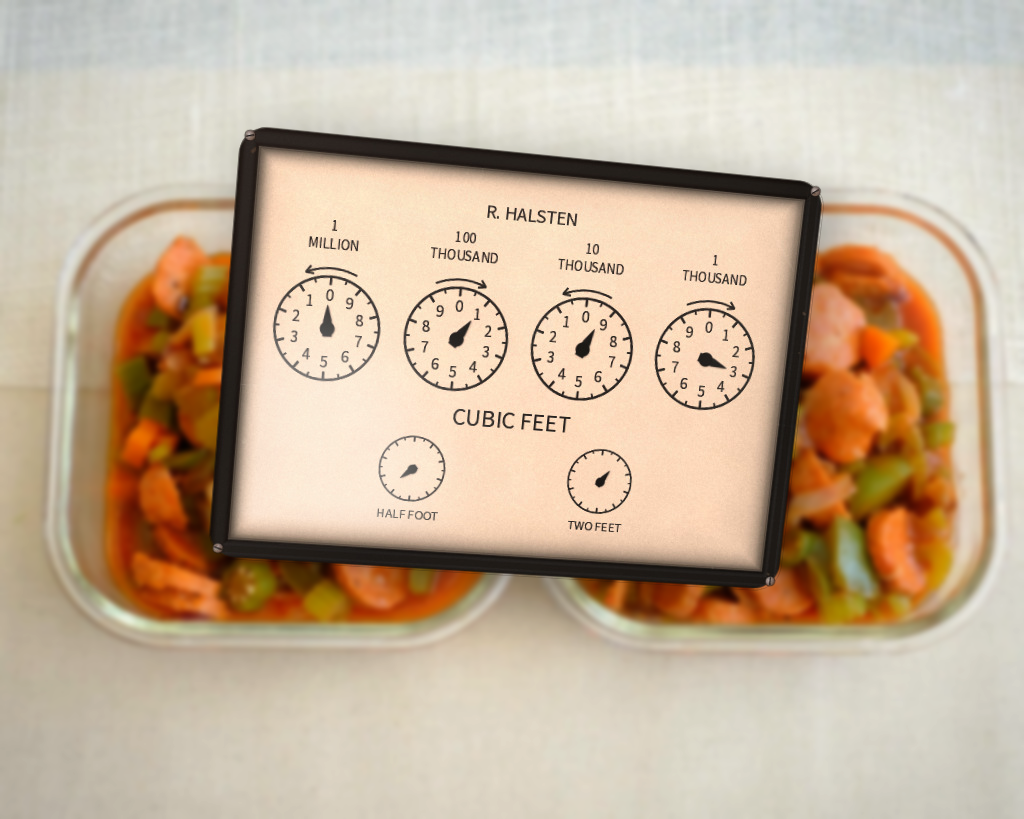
9300 ft³
